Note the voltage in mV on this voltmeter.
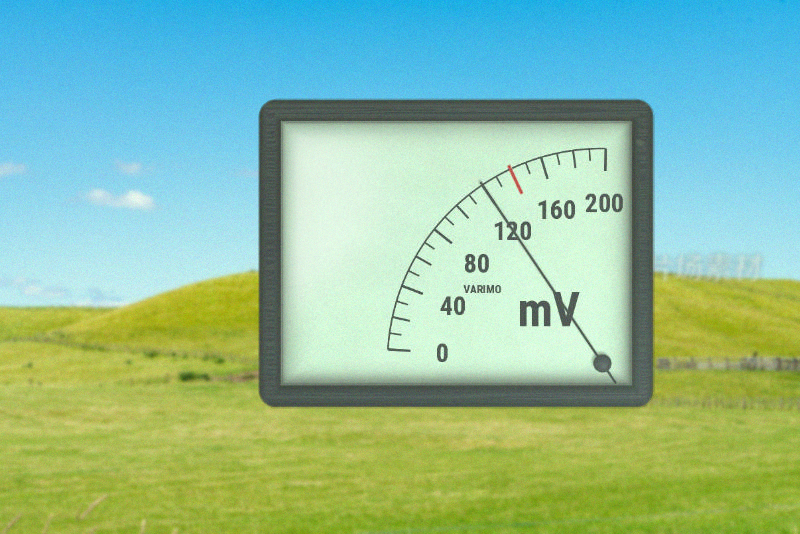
120 mV
